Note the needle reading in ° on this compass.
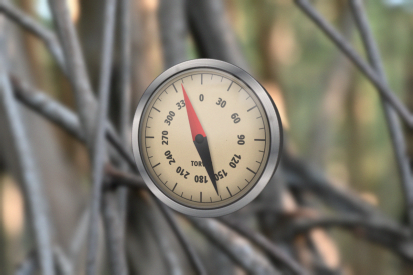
340 °
